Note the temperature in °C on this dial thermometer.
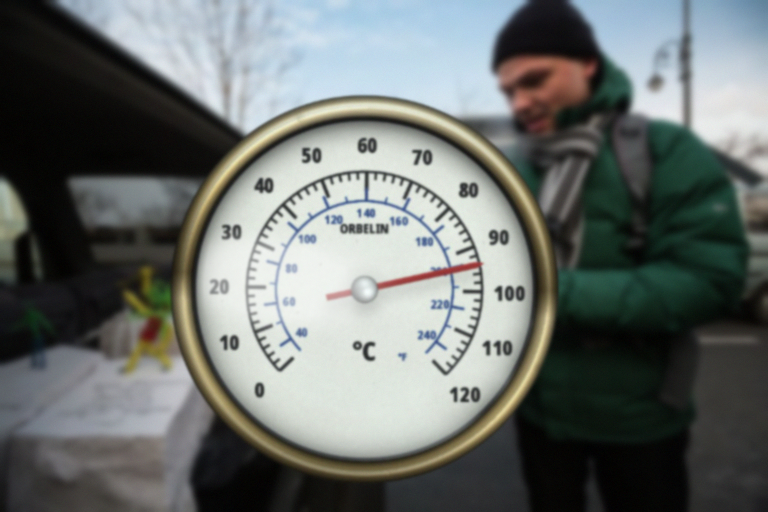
94 °C
